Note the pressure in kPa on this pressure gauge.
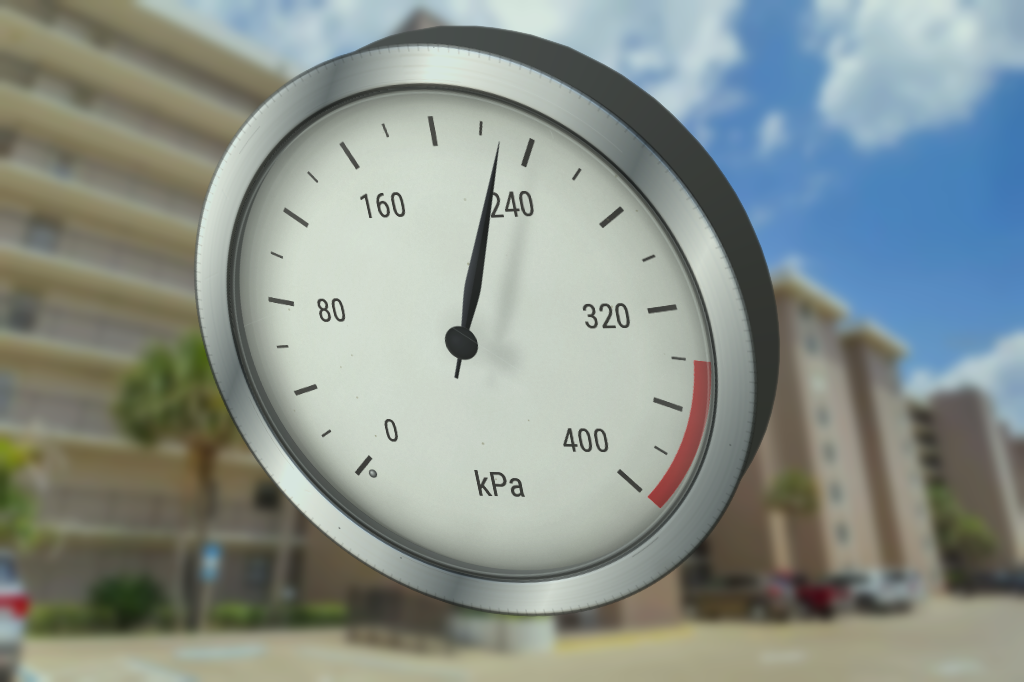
230 kPa
